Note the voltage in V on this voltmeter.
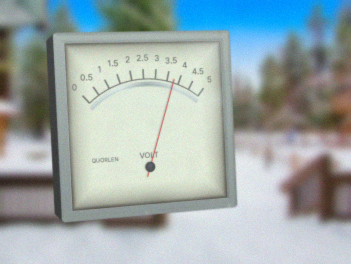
3.75 V
